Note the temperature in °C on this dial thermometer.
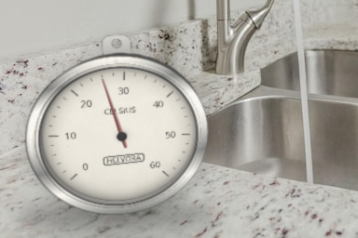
26 °C
